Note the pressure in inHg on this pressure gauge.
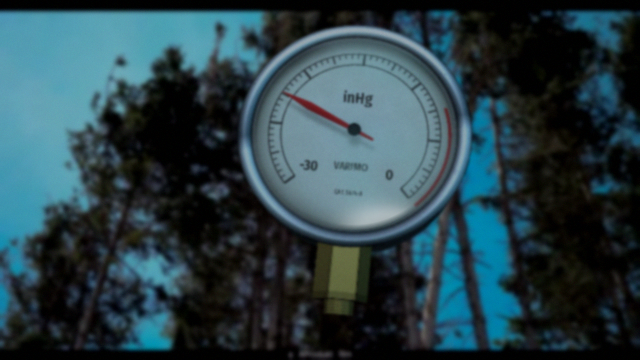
-22.5 inHg
